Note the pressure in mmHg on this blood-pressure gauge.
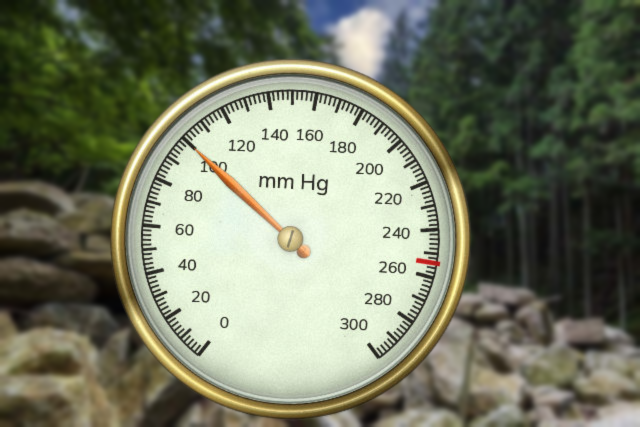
100 mmHg
